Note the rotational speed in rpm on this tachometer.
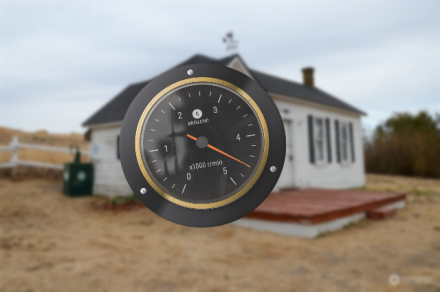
4600 rpm
